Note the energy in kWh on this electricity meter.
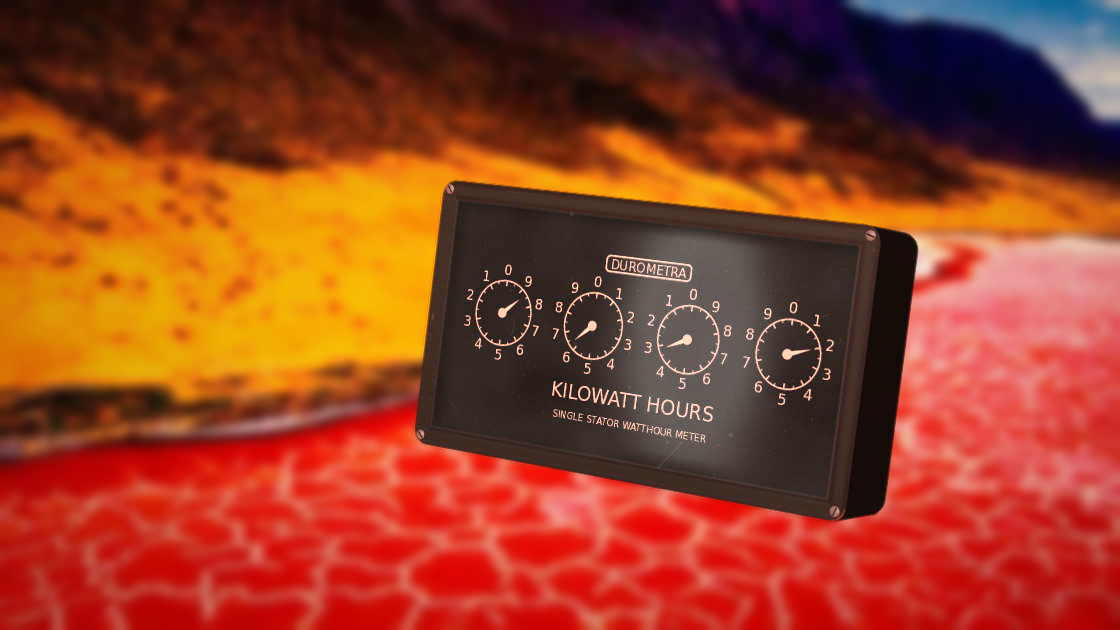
8632 kWh
